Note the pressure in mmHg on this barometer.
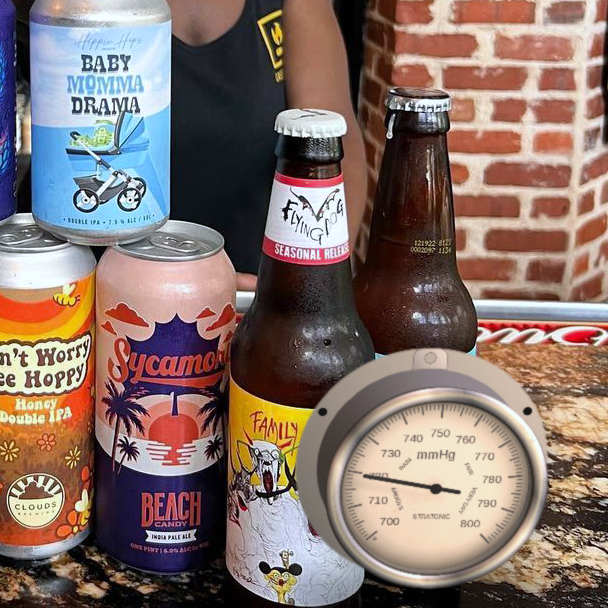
720 mmHg
